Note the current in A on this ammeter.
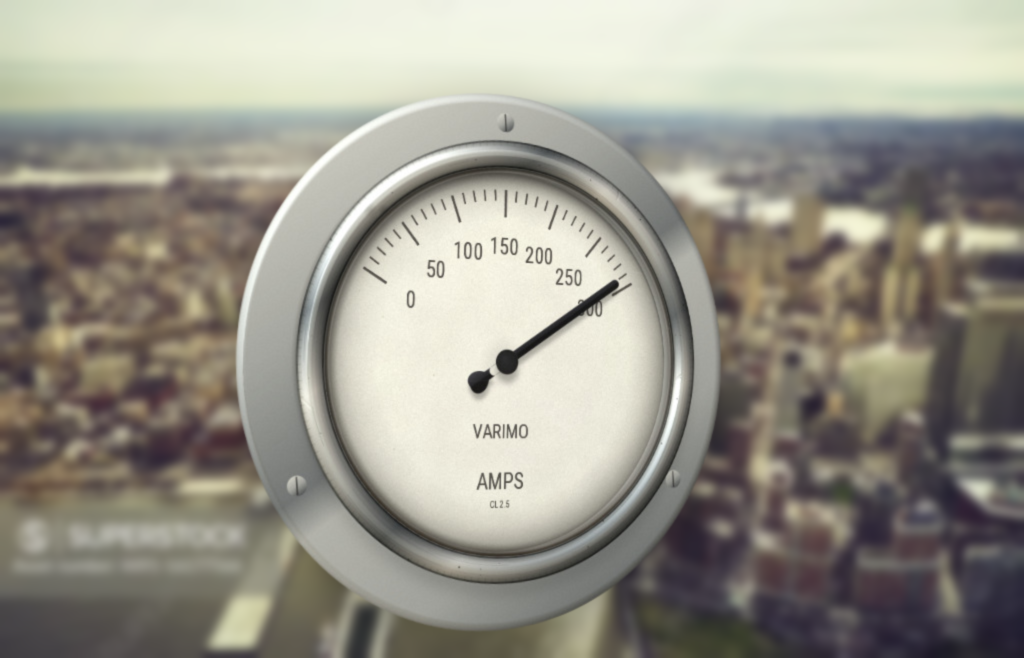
290 A
